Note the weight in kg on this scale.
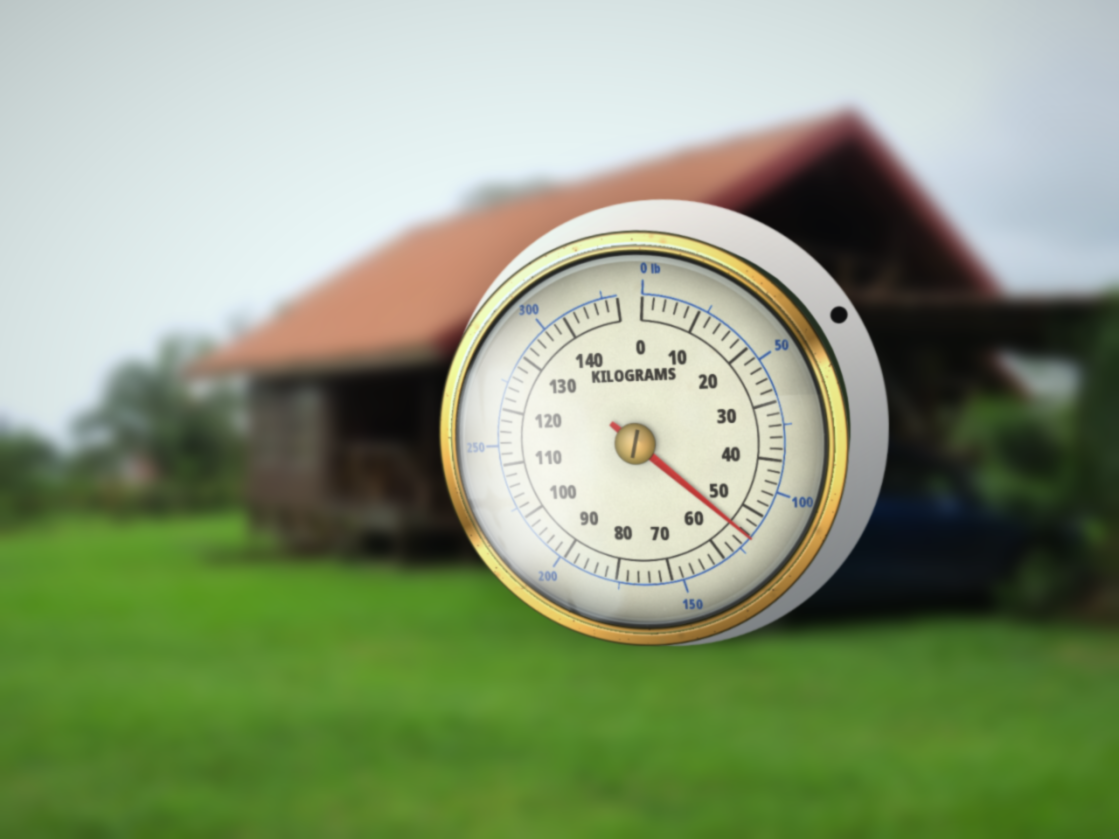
54 kg
